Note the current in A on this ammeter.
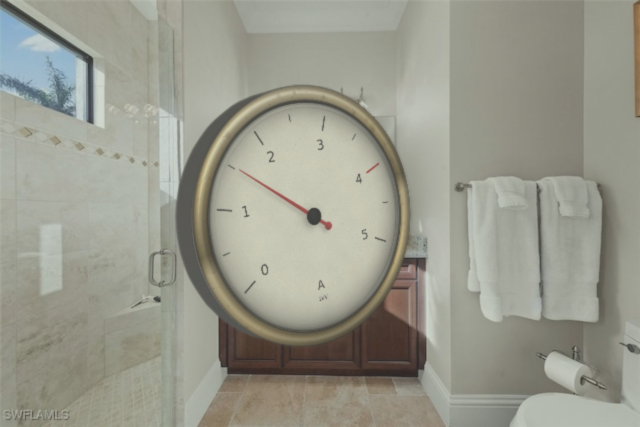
1.5 A
